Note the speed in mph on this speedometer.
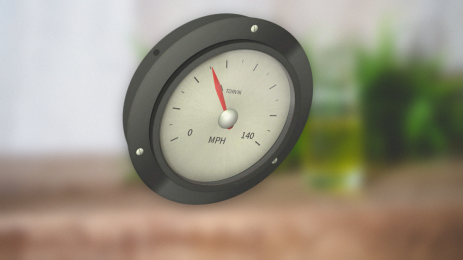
50 mph
